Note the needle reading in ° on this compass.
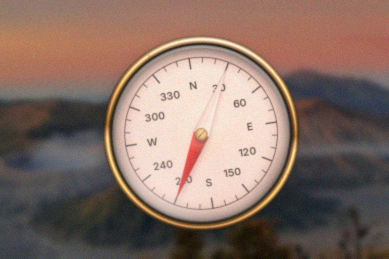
210 °
